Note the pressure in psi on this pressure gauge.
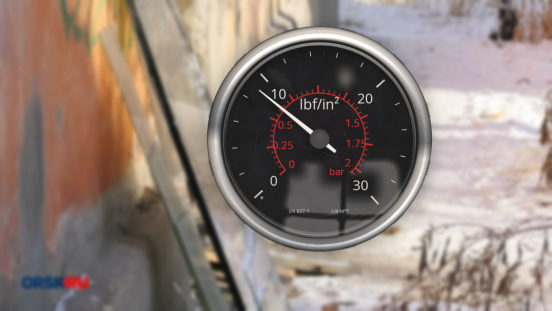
9 psi
